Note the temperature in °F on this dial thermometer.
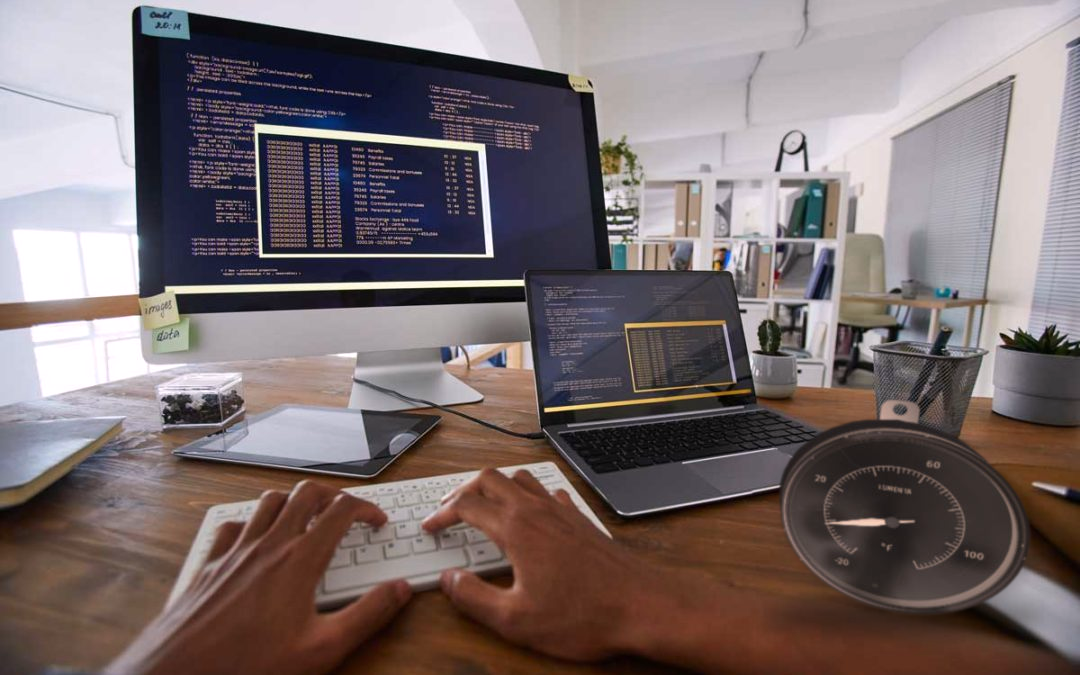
0 °F
